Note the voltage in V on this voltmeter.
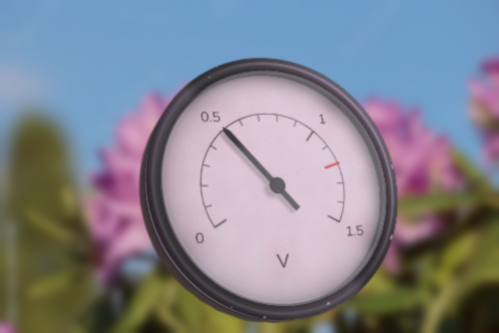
0.5 V
